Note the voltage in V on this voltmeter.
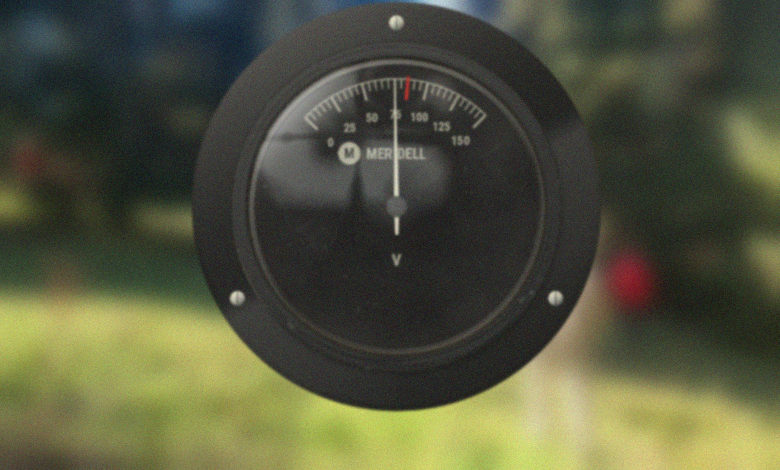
75 V
